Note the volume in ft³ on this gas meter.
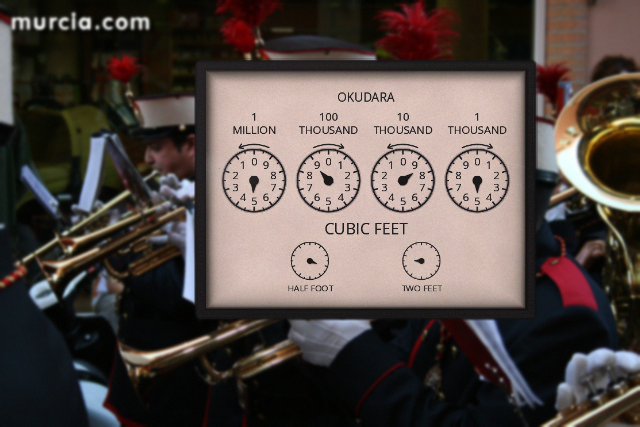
488500 ft³
